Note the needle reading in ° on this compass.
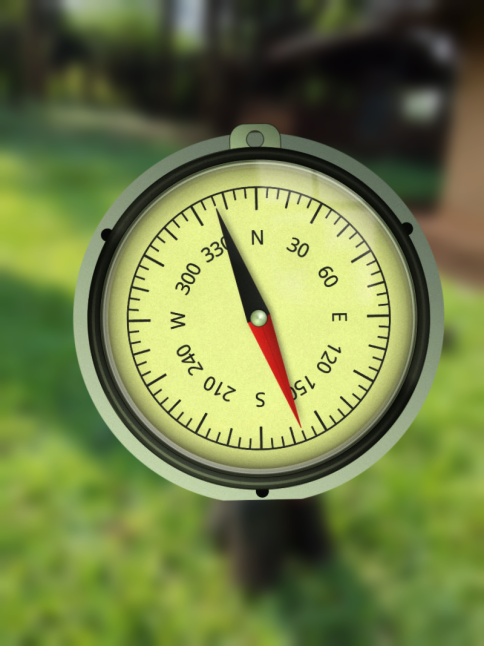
160 °
